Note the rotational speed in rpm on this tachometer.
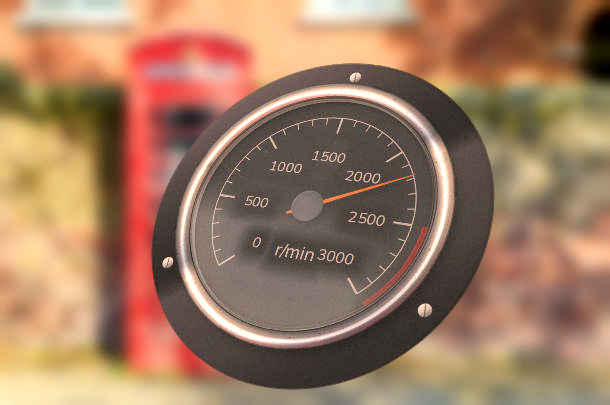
2200 rpm
